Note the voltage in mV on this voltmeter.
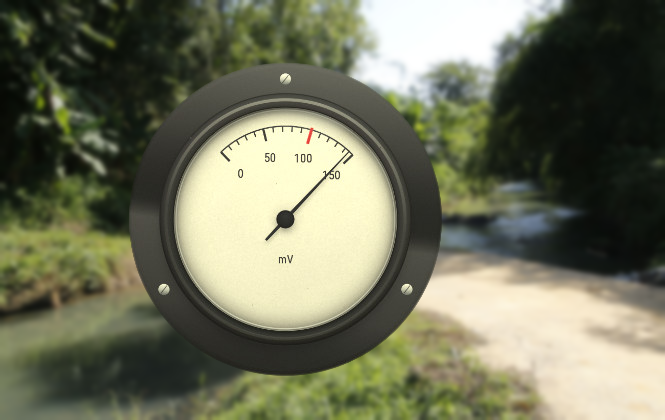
145 mV
